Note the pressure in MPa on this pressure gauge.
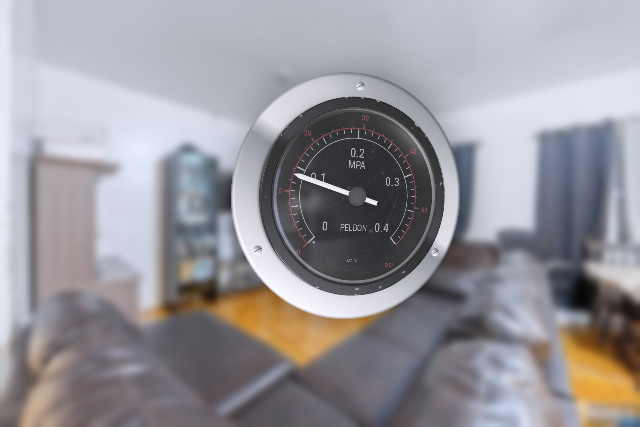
0.09 MPa
